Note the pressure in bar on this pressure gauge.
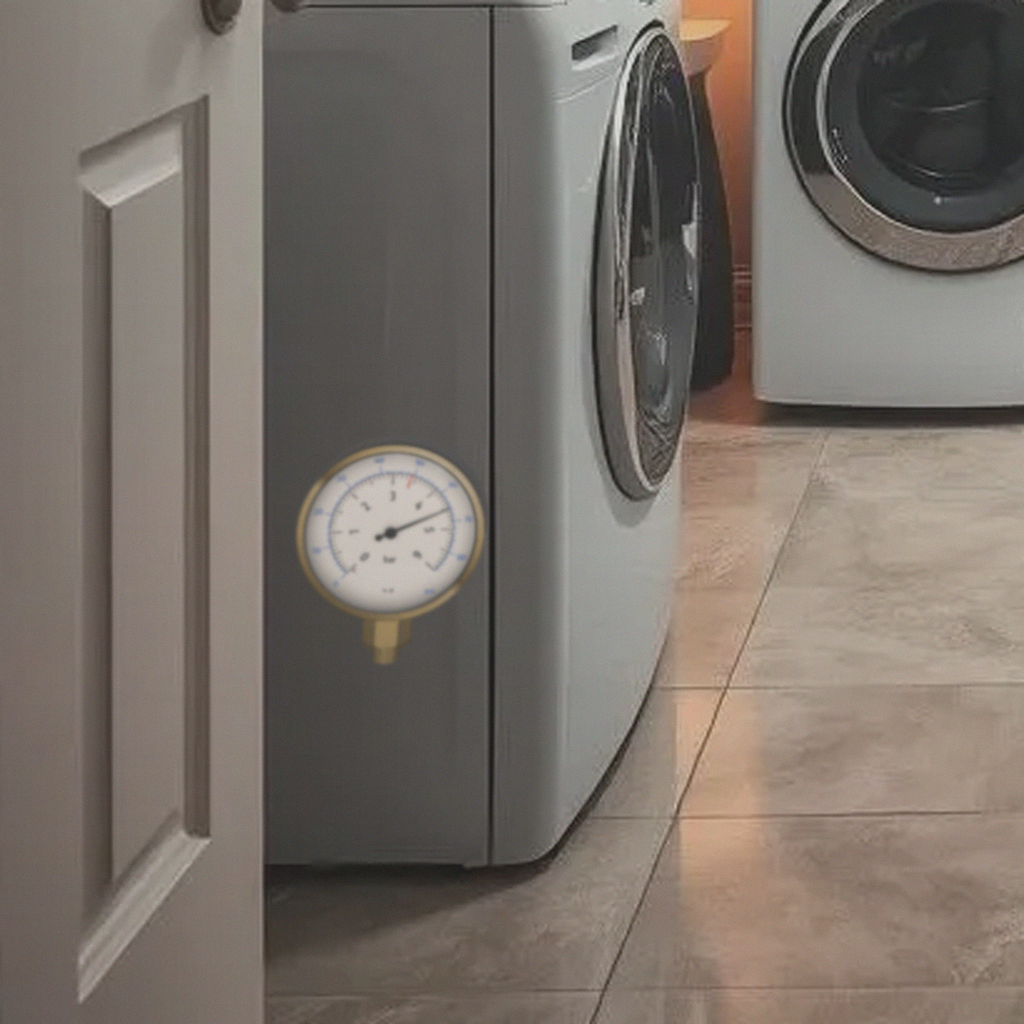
4.5 bar
